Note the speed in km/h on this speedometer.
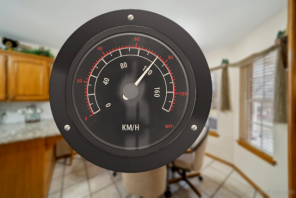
120 km/h
